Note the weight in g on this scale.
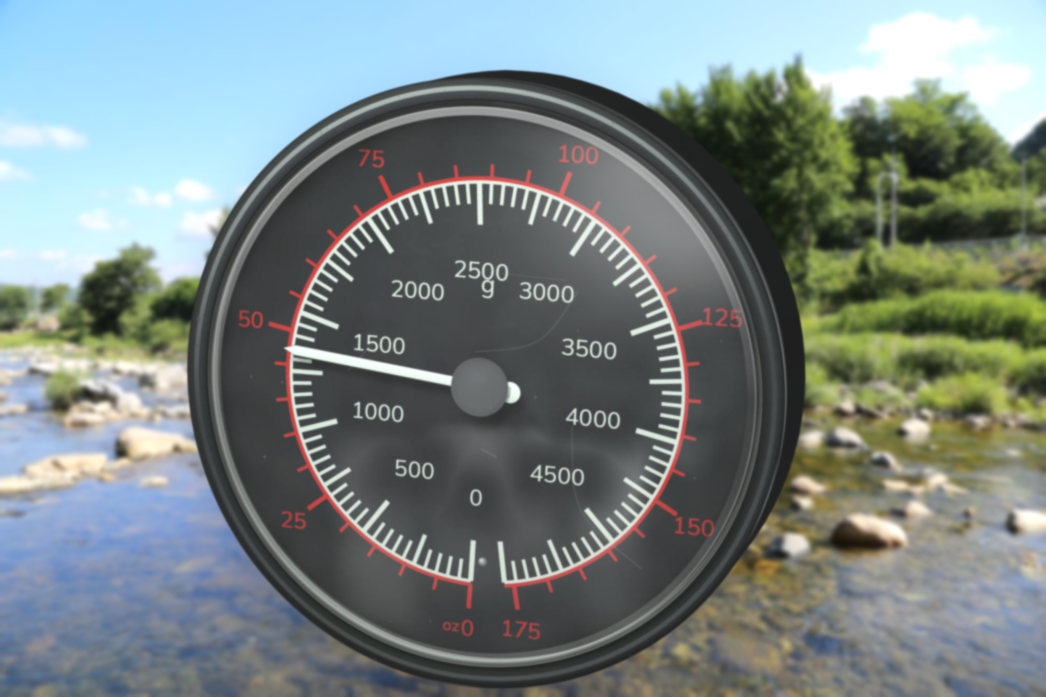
1350 g
